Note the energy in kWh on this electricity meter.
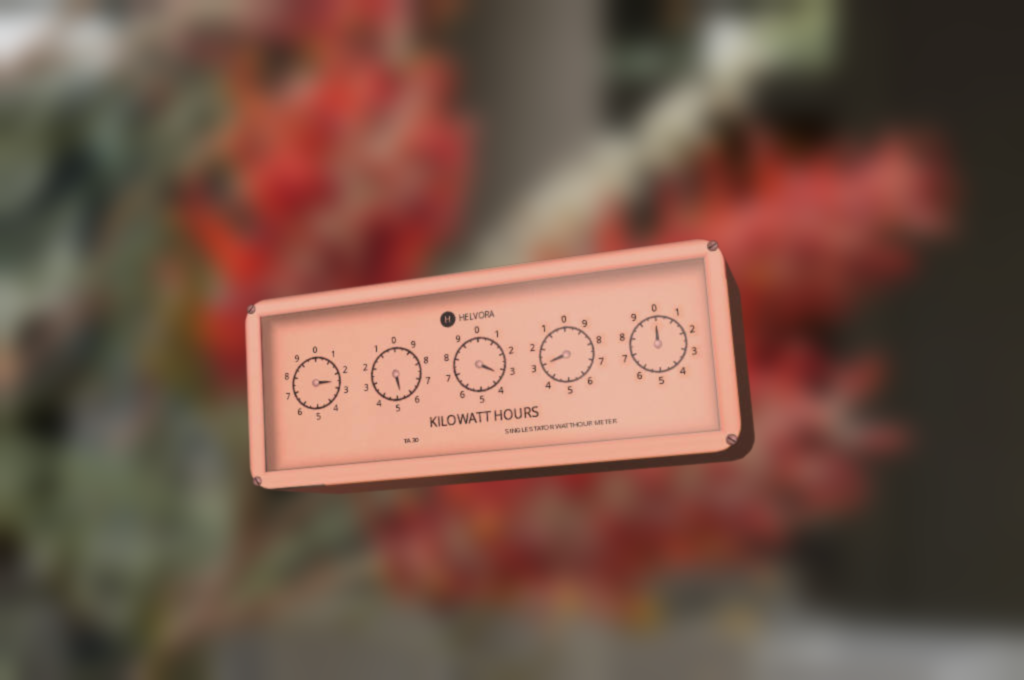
25330 kWh
